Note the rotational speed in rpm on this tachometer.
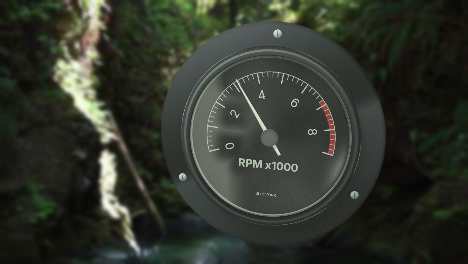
3200 rpm
